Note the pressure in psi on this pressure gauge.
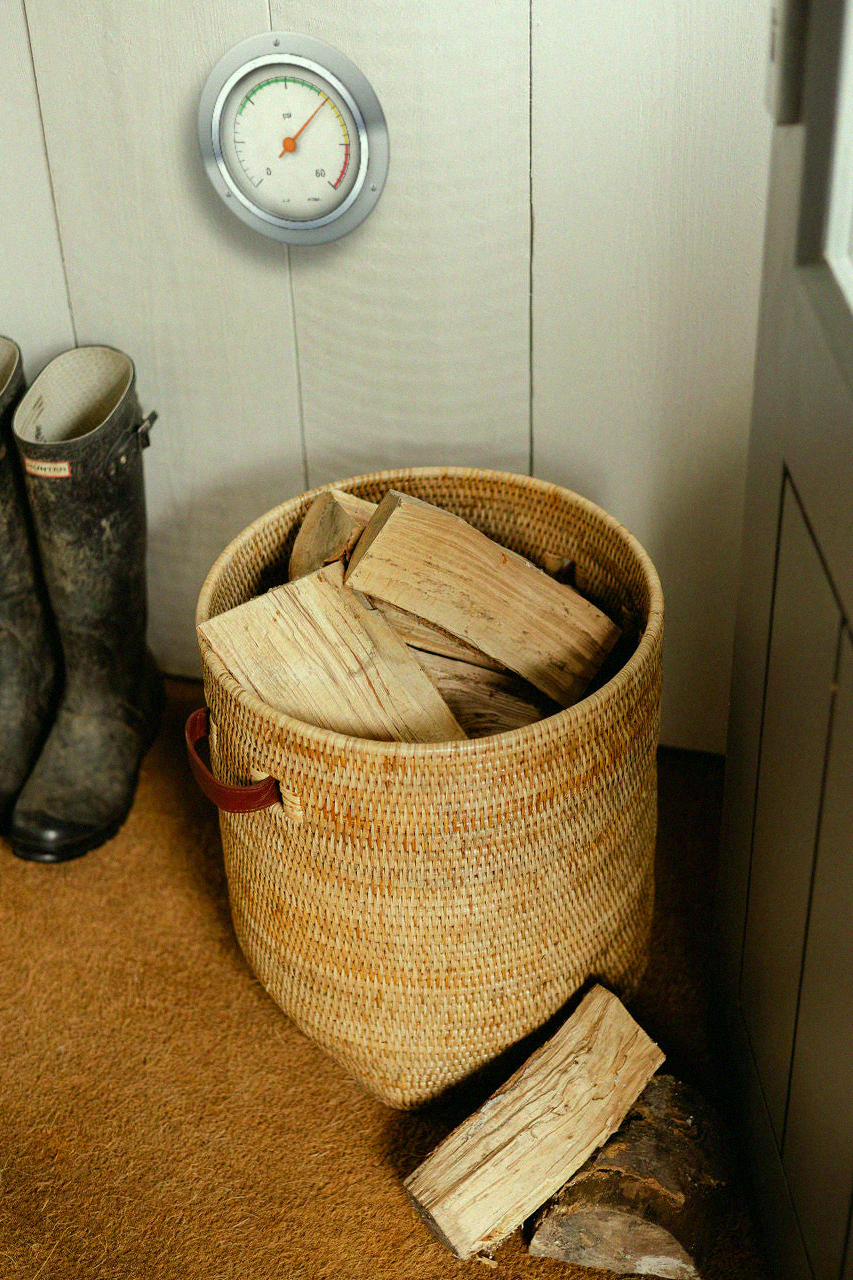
40 psi
